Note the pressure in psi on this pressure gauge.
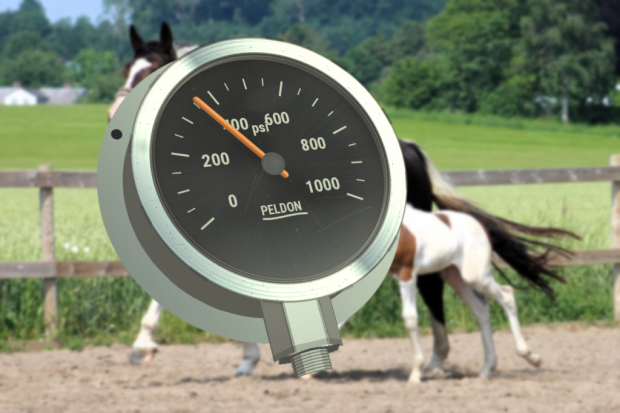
350 psi
